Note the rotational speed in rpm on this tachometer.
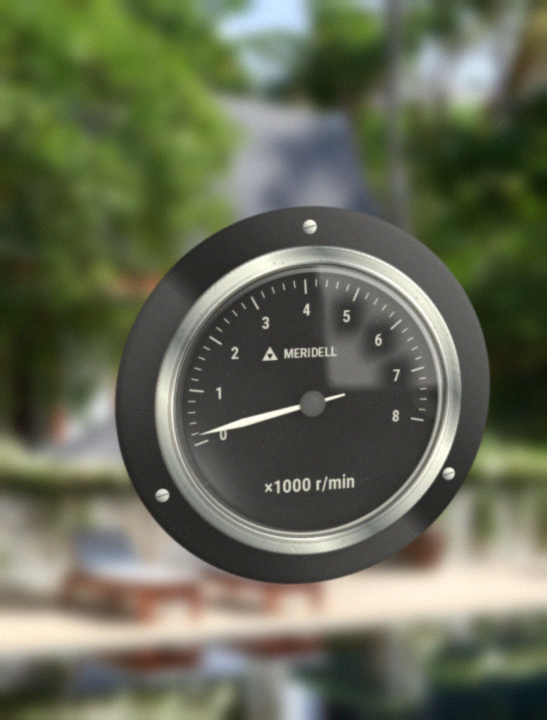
200 rpm
